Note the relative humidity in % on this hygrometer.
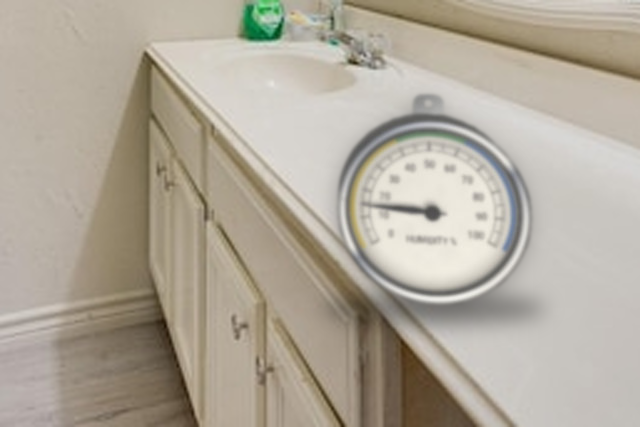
15 %
